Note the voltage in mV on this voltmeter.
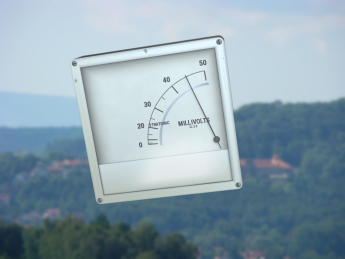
45 mV
